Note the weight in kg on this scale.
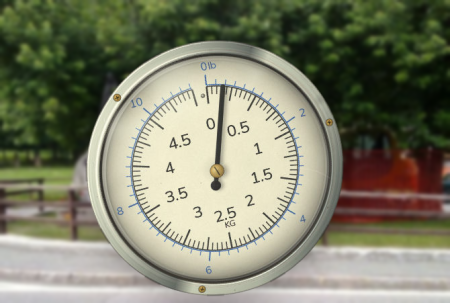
0.15 kg
